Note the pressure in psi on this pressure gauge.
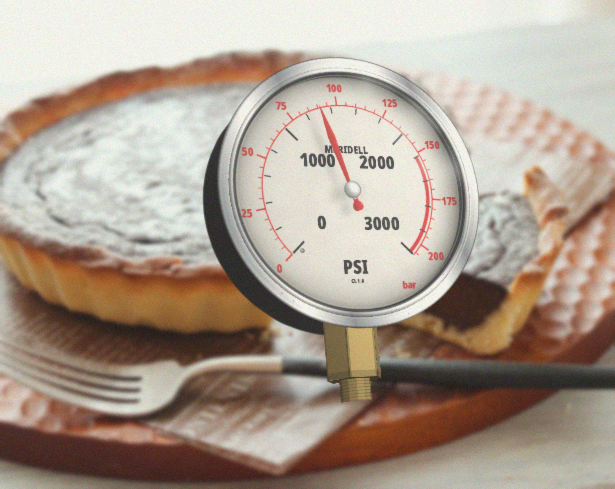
1300 psi
